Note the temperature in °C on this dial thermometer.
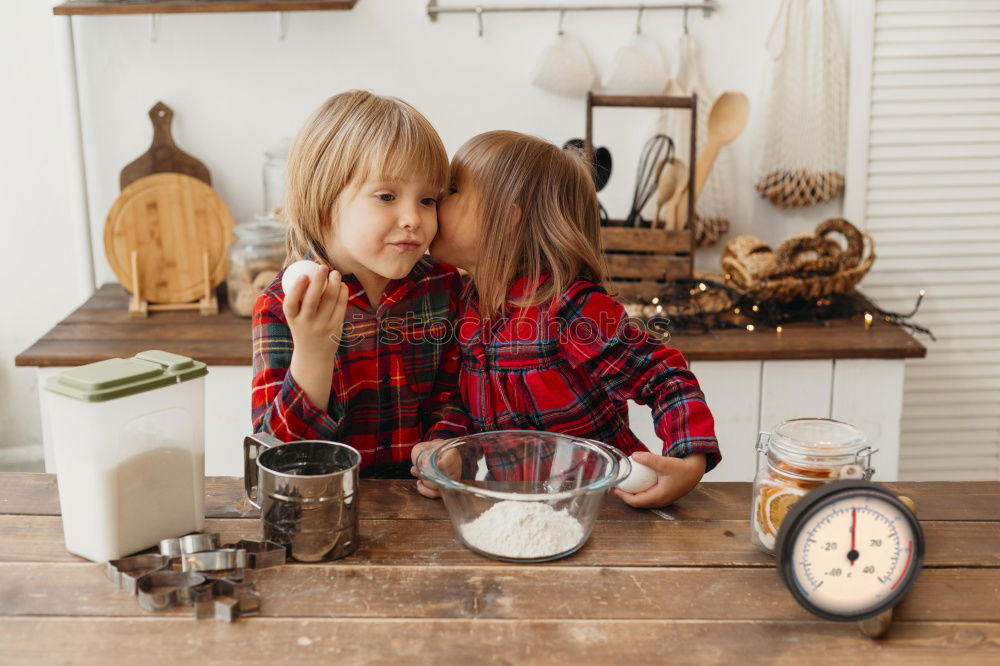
0 °C
